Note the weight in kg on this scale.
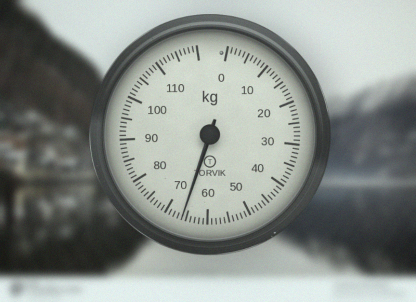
66 kg
